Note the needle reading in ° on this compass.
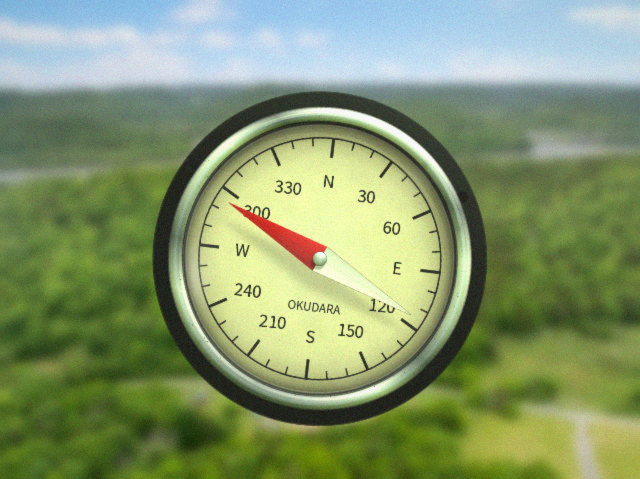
295 °
